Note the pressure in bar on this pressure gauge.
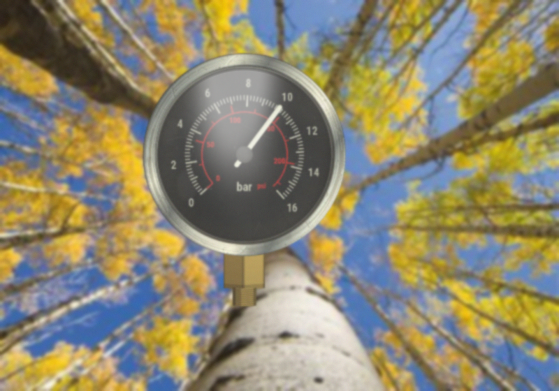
10 bar
